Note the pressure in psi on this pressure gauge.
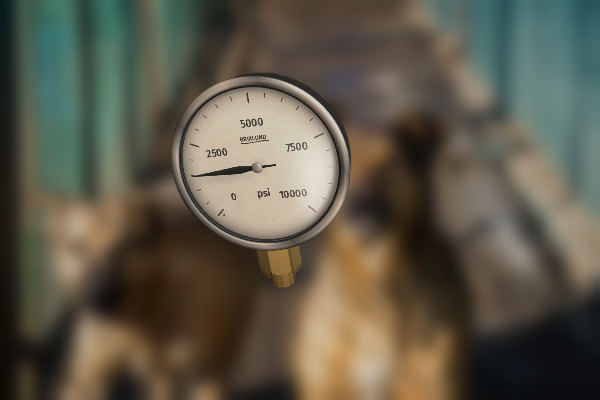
1500 psi
